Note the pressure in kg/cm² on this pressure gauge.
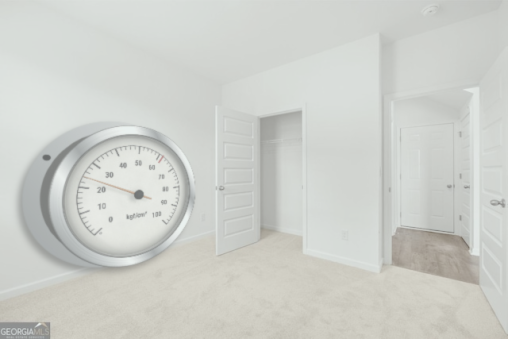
24 kg/cm²
